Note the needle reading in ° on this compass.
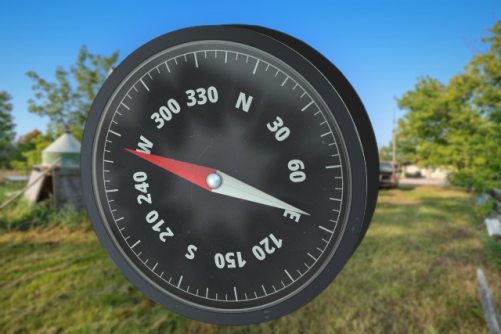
265 °
